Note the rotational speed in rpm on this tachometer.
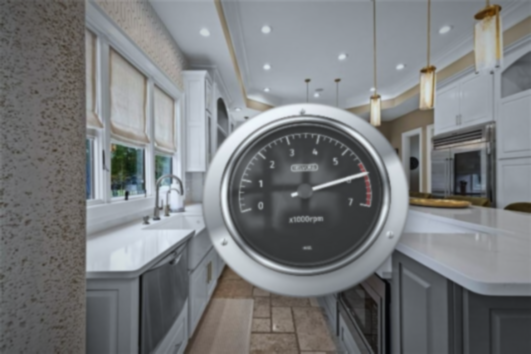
6000 rpm
